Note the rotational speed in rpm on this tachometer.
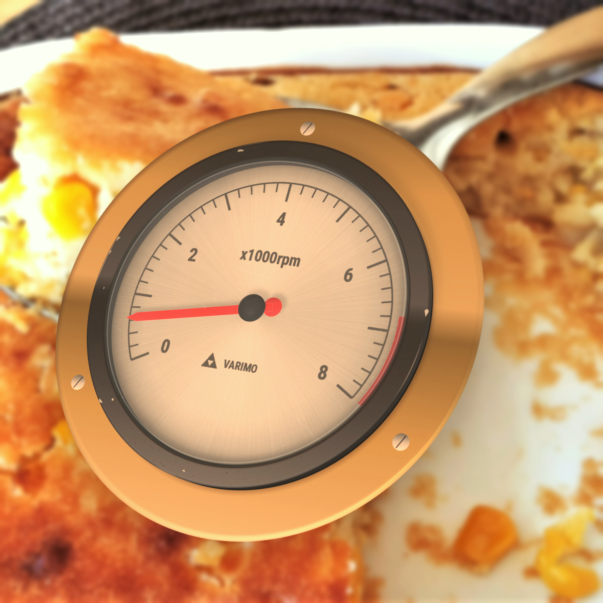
600 rpm
